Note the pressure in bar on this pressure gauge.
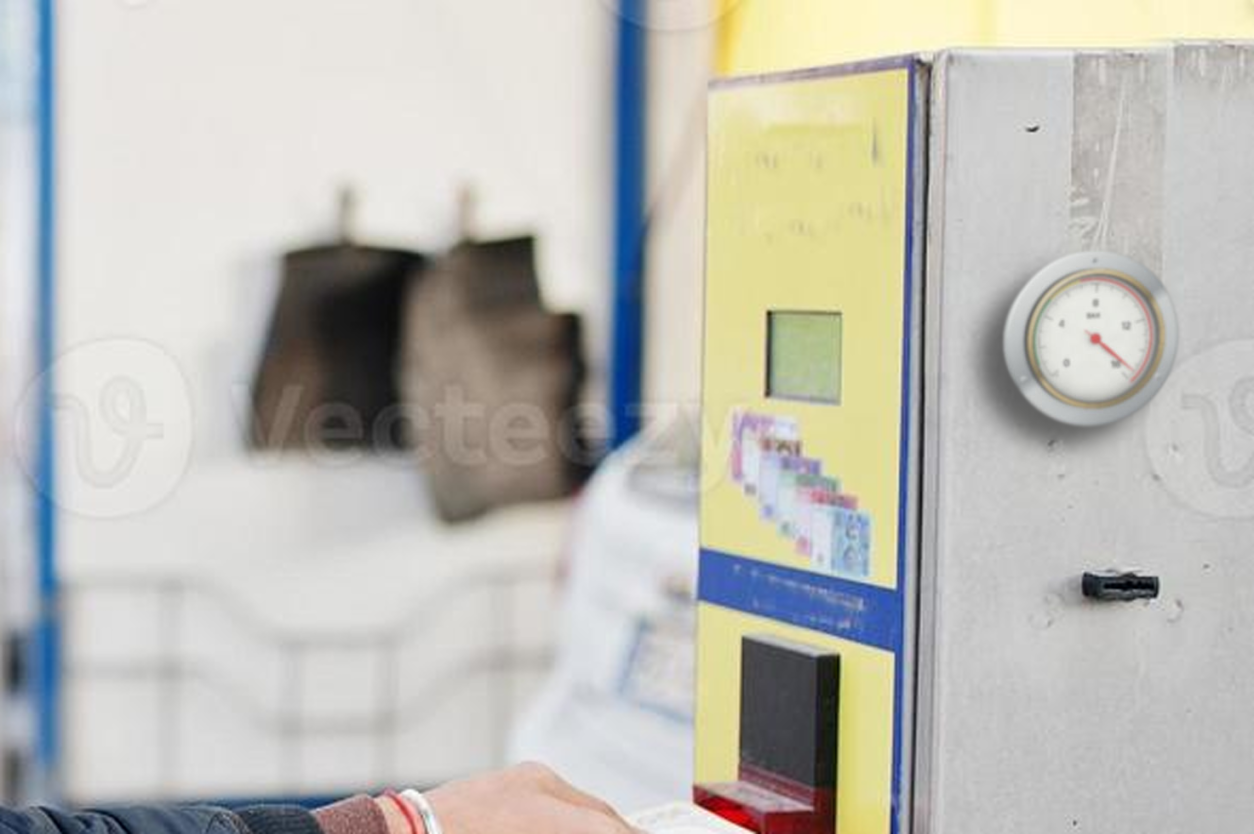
15.5 bar
